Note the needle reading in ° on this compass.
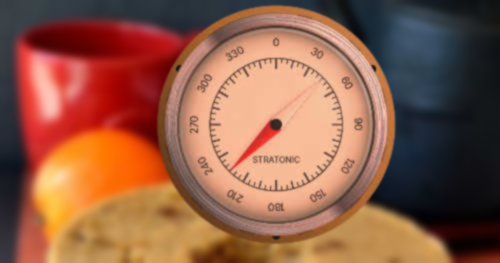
225 °
